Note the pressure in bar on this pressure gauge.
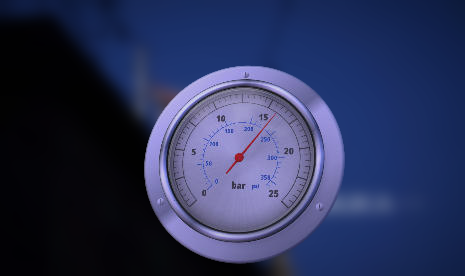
16 bar
